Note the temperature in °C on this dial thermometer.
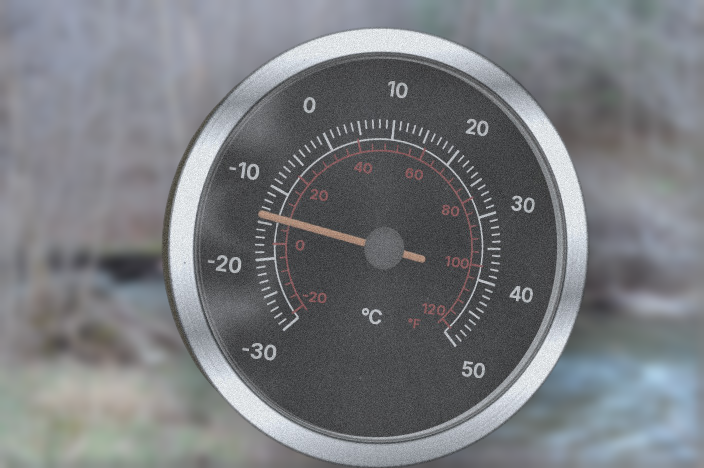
-14 °C
